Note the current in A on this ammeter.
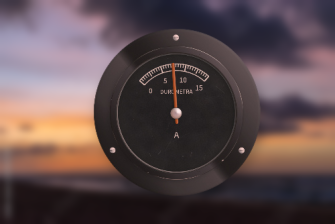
7.5 A
